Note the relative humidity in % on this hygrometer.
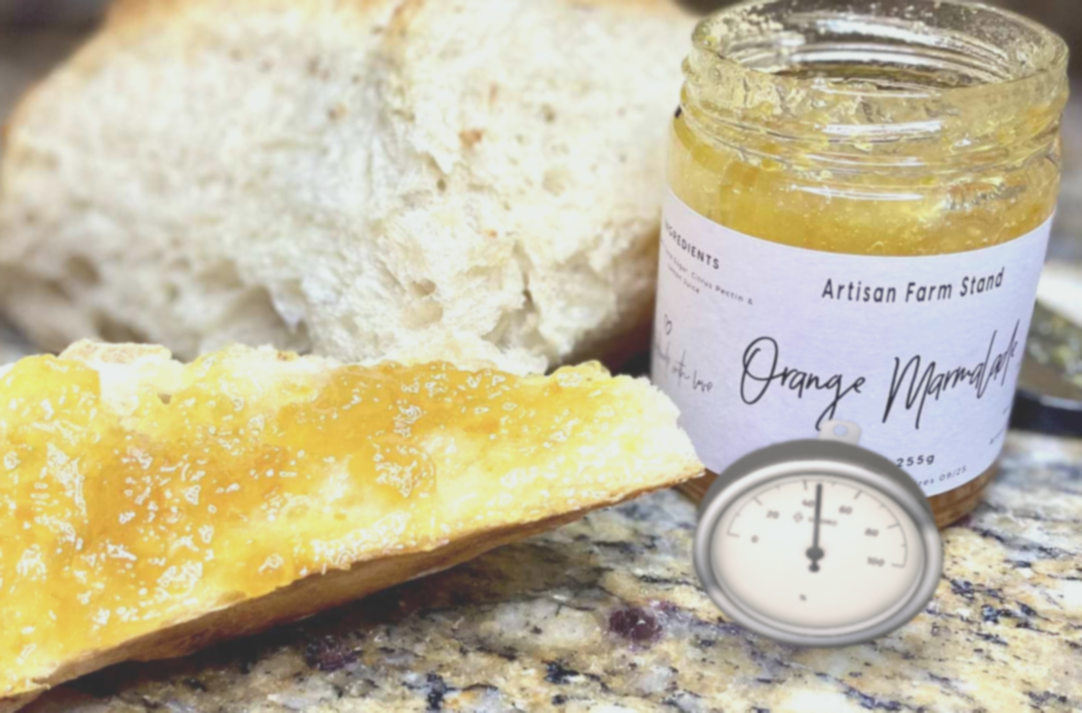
45 %
